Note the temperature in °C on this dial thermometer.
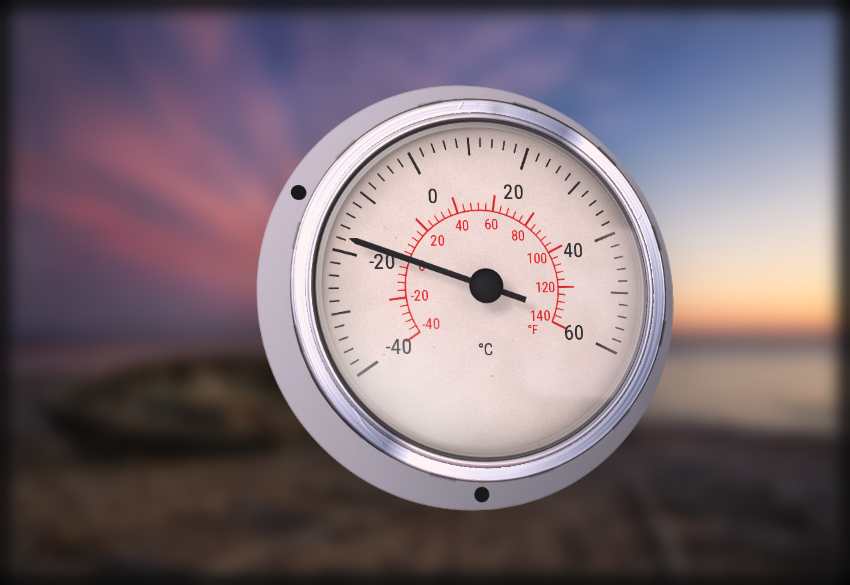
-18 °C
